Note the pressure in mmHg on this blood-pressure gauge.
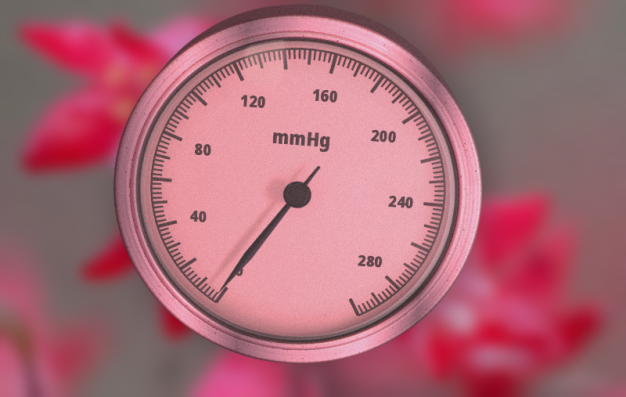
2 mmHg
